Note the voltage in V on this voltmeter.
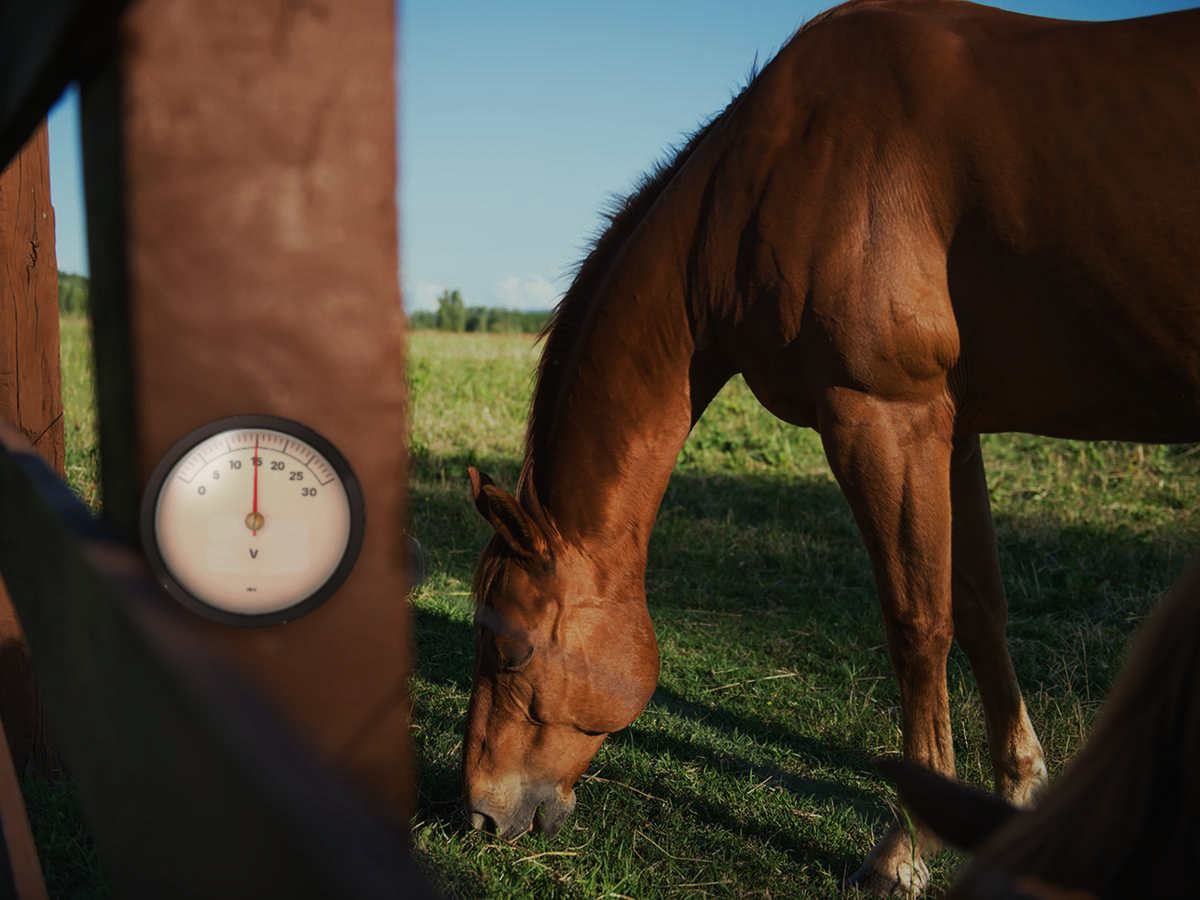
15 V
